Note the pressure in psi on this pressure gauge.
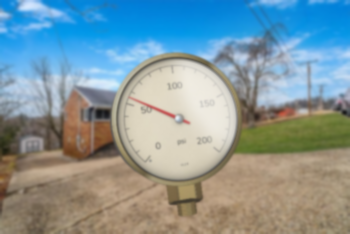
55 psi
